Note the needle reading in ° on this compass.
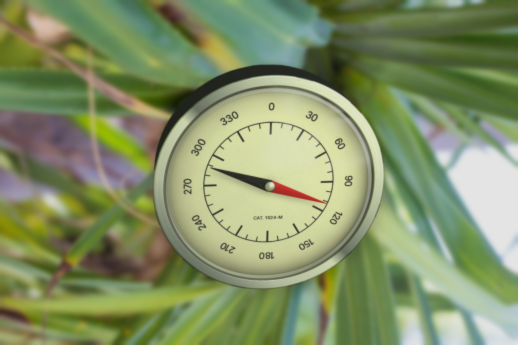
110 °
